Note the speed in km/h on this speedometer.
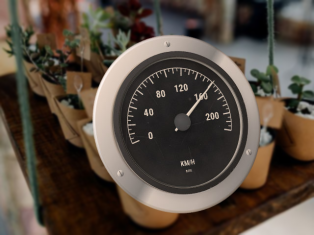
160 km/h
